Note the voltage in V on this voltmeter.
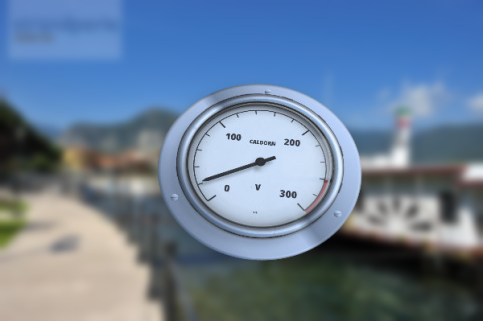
20 V
